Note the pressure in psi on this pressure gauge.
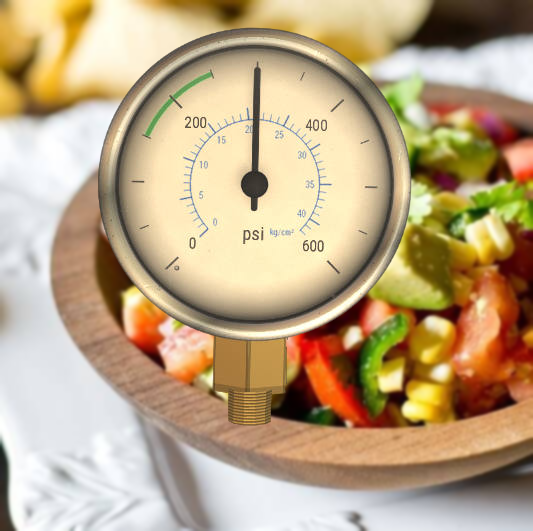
300 psi
